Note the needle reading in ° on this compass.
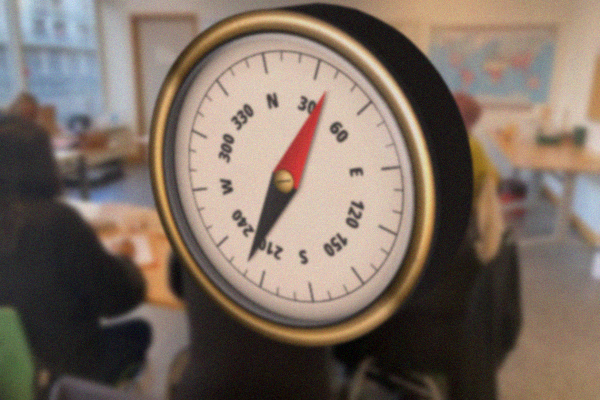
40 °
